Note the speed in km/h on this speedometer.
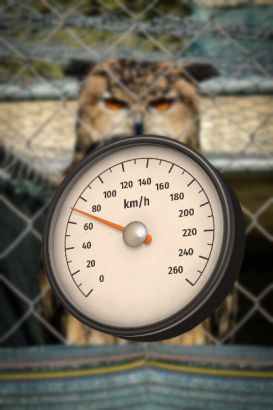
70 km/h
